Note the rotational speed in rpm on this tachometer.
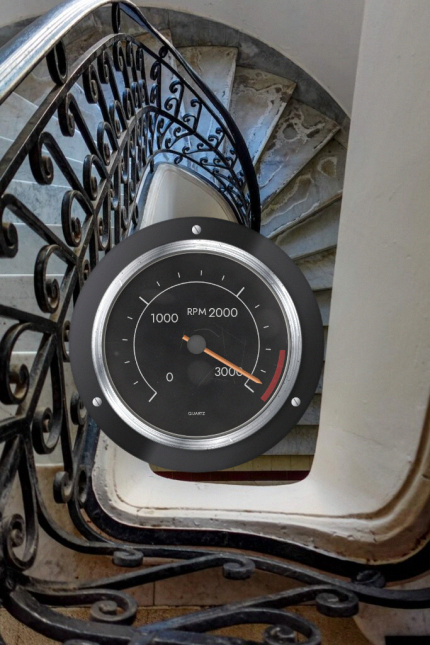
2900 rpm
